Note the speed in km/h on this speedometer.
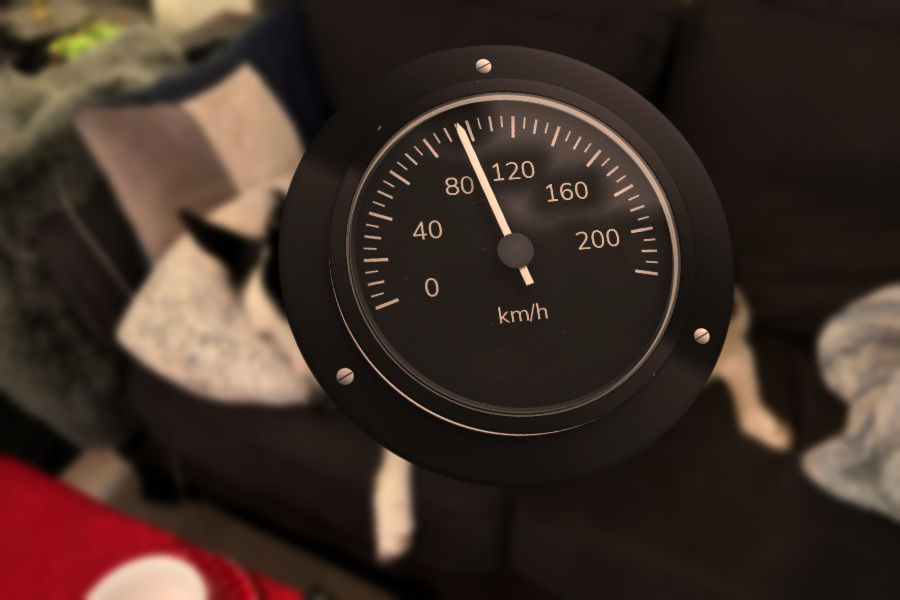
95 km/h
